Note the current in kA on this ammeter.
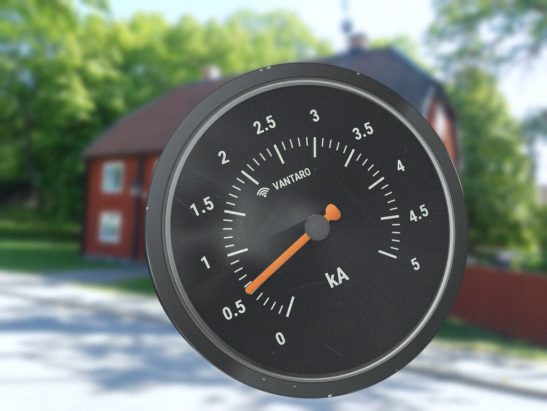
0.55 kA
